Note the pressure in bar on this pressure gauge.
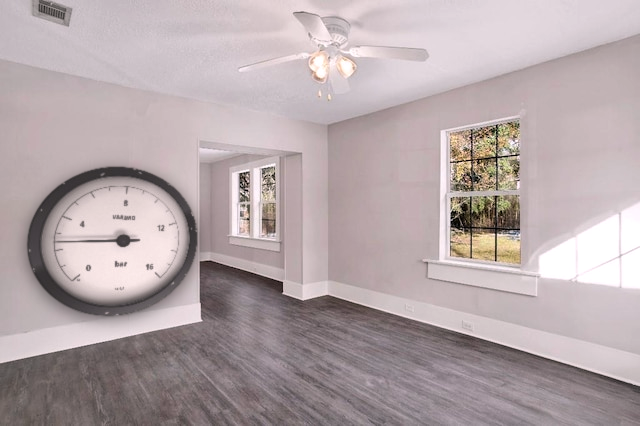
2.5 bar
